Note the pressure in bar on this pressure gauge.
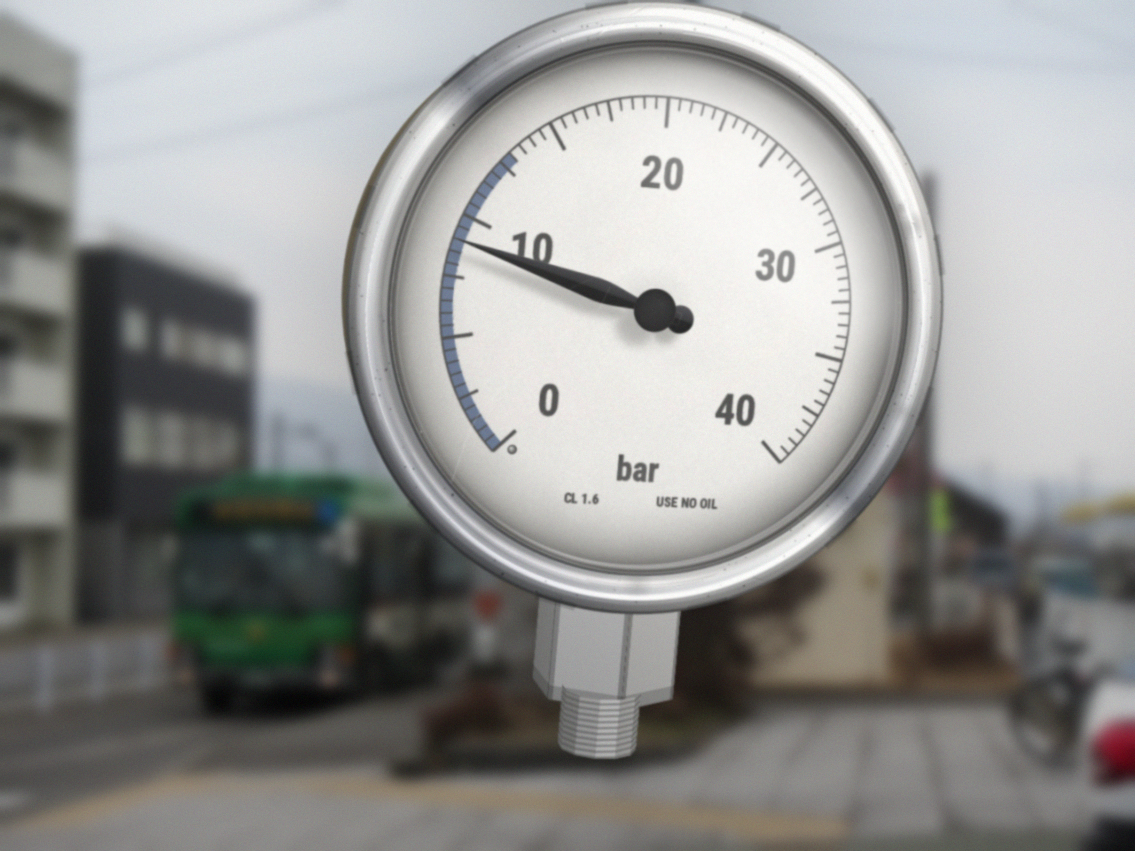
9 bar
